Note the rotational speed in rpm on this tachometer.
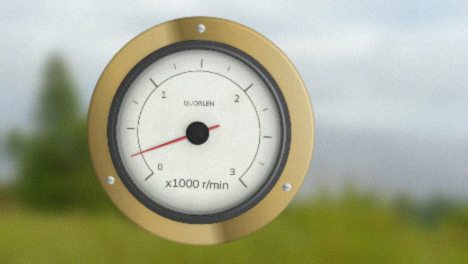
250 rpm
